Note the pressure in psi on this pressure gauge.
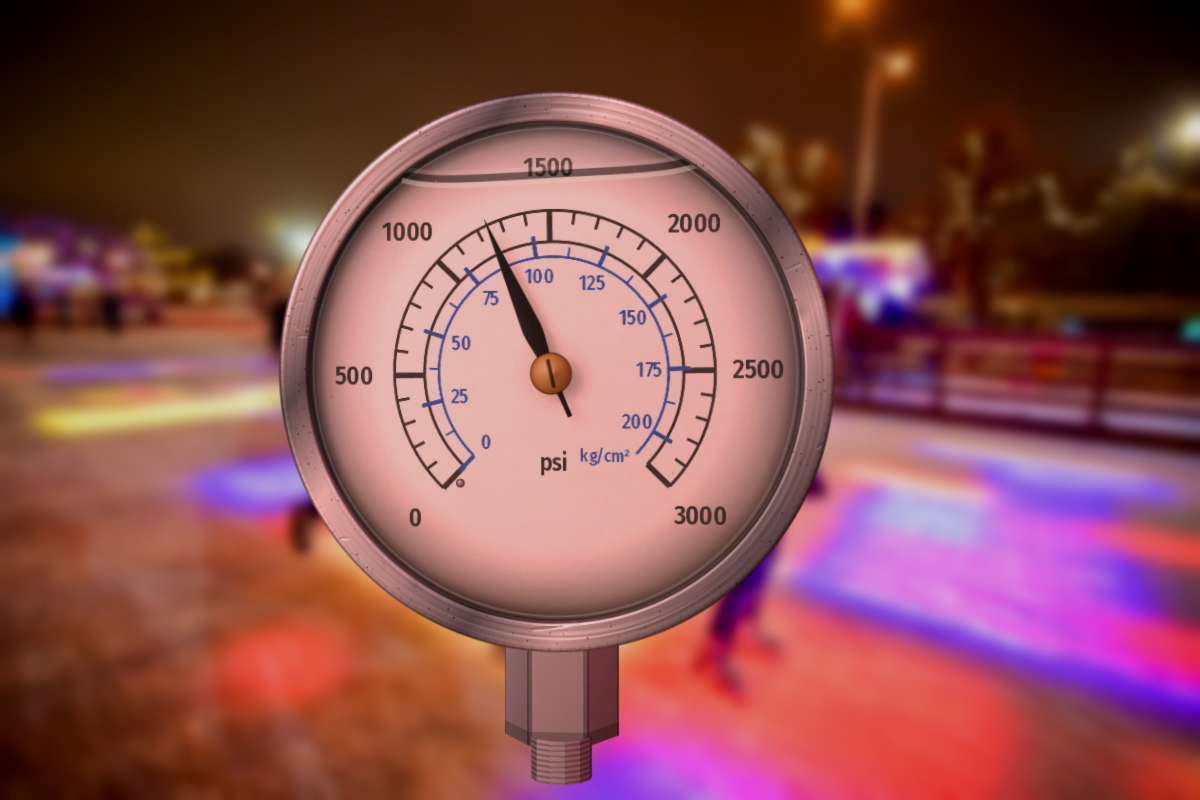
1250 psi
